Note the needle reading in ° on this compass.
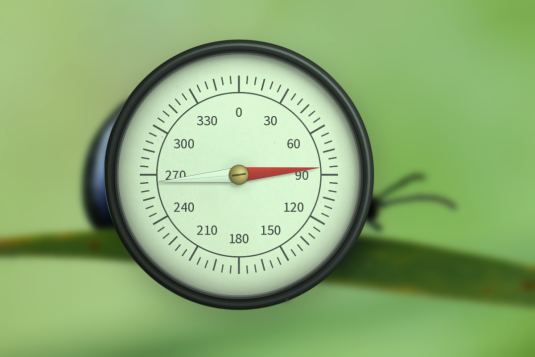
85 °
